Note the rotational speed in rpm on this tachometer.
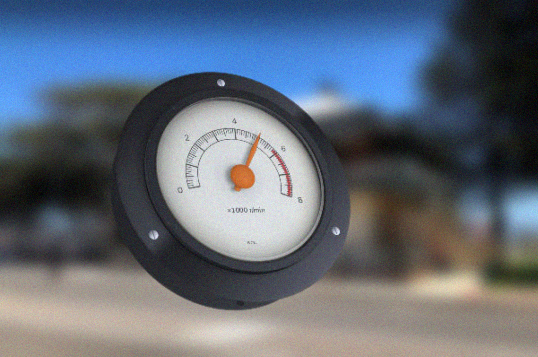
5000 rpm
